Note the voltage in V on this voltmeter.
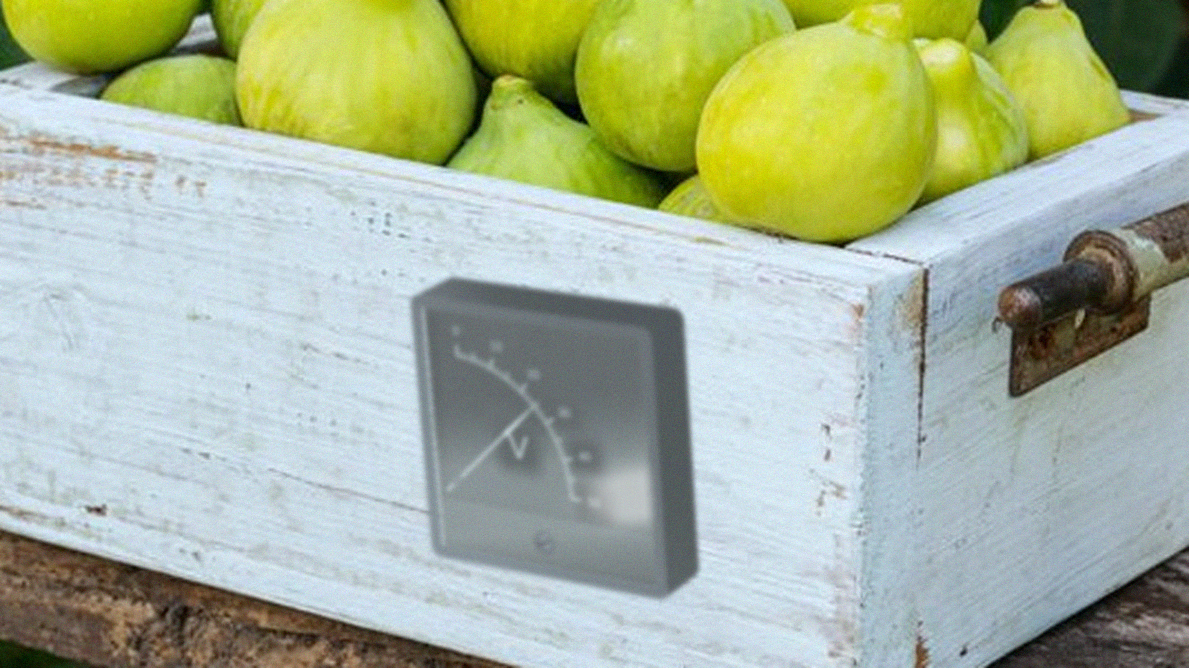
25 V
